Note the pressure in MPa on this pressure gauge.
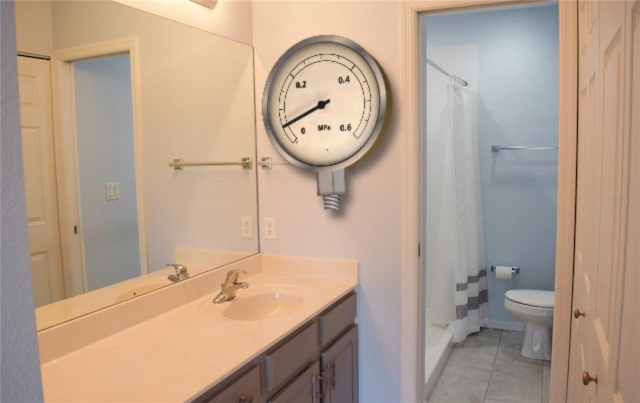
0.05 MPa
